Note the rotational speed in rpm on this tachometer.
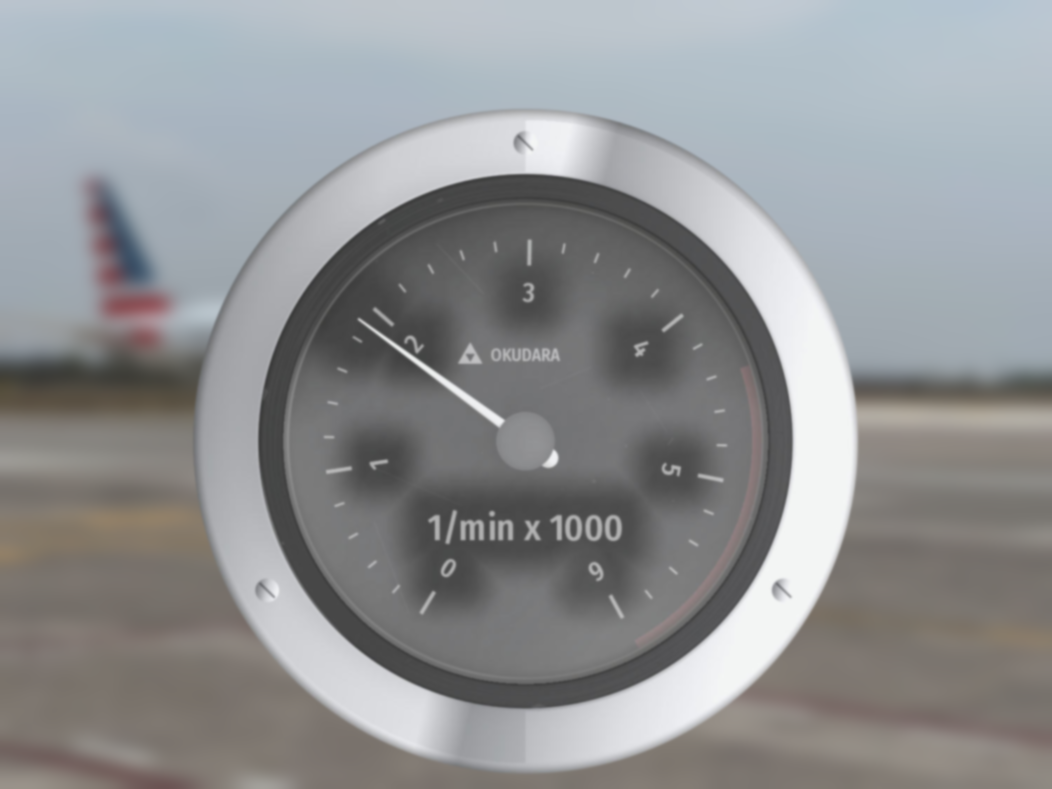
1900 rpm
